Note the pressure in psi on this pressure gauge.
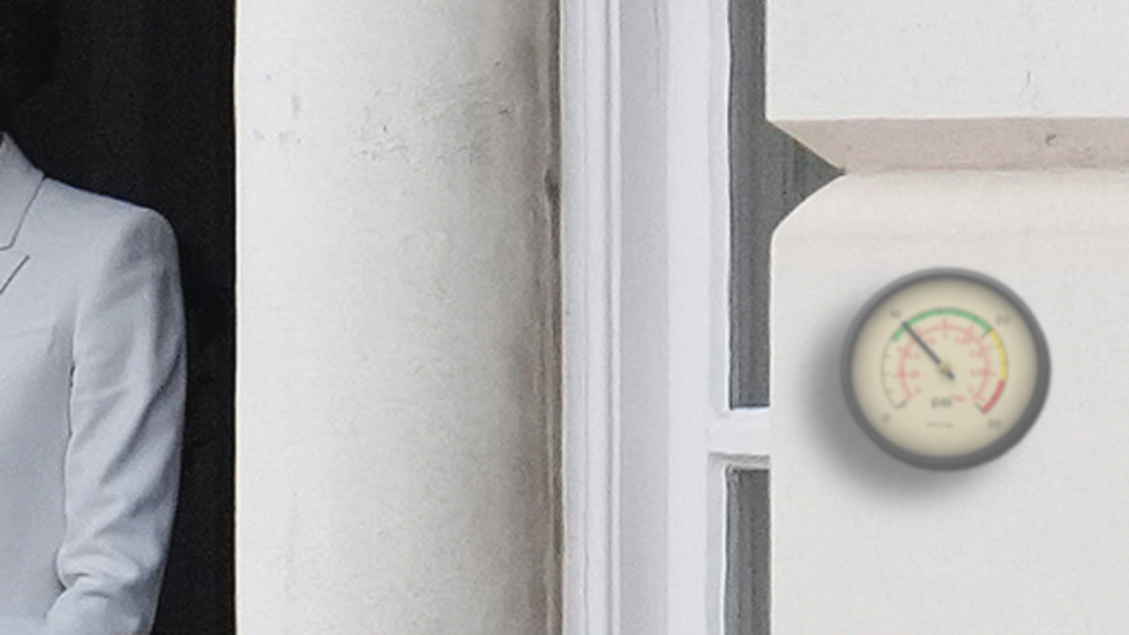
10 psi
